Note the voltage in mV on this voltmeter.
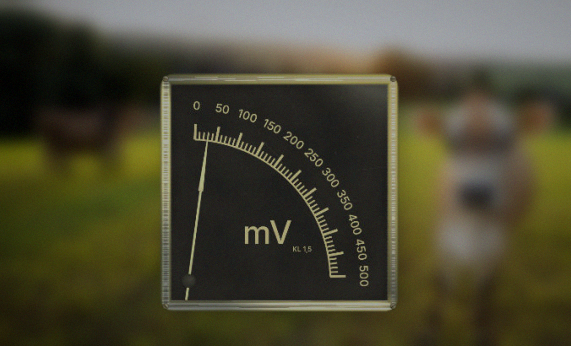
30 mV
